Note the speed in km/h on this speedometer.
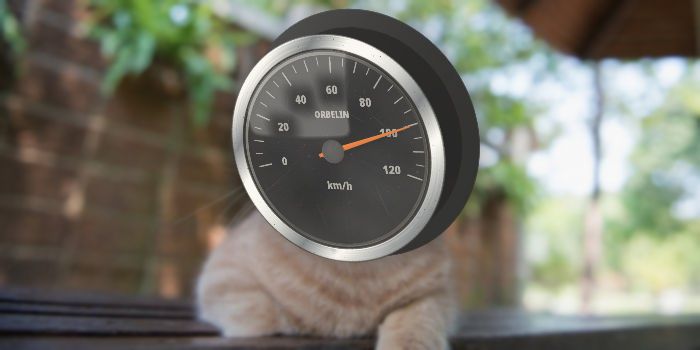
100 km/h
